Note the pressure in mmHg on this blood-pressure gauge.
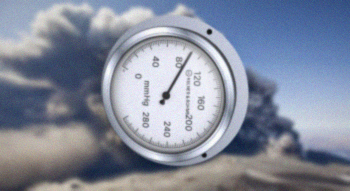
90 mmHg
